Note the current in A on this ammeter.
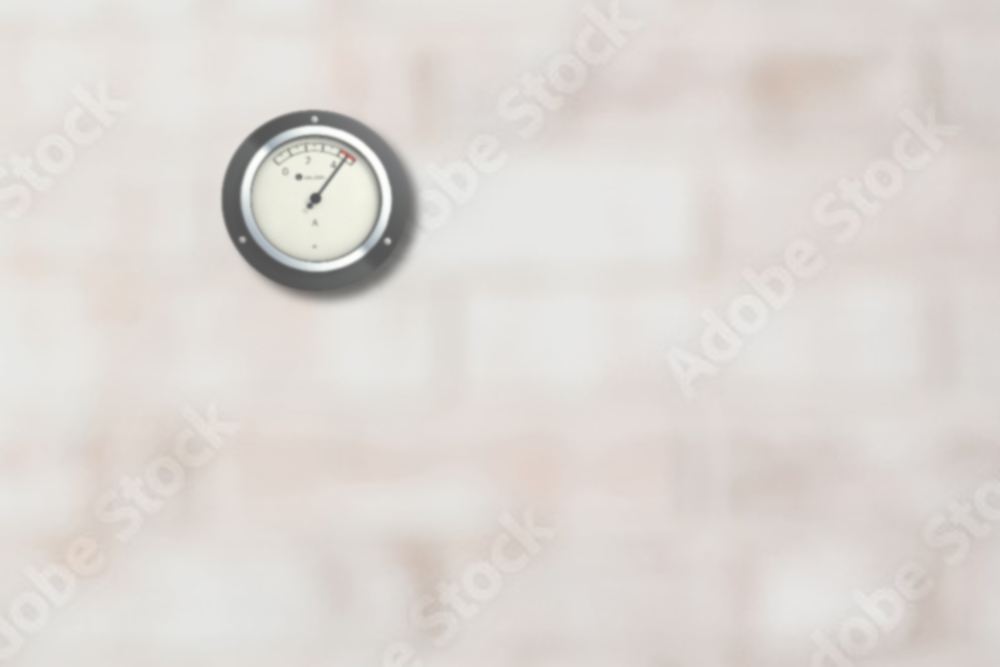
4.5 A
